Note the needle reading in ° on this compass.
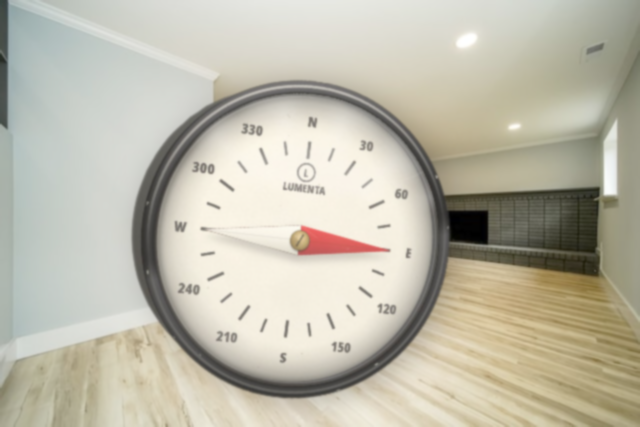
90 °
